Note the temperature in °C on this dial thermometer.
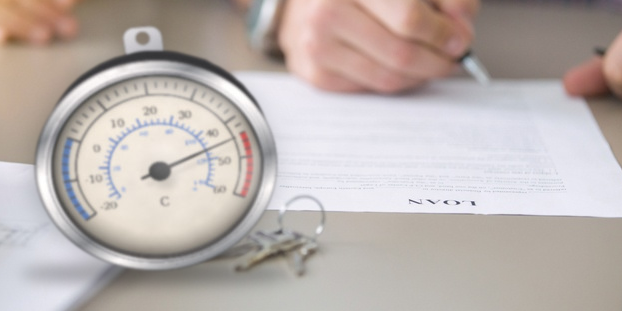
44 °C
